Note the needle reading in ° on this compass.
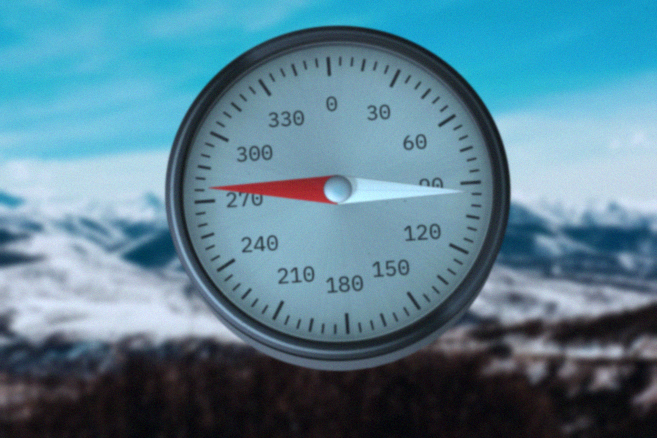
275 °
